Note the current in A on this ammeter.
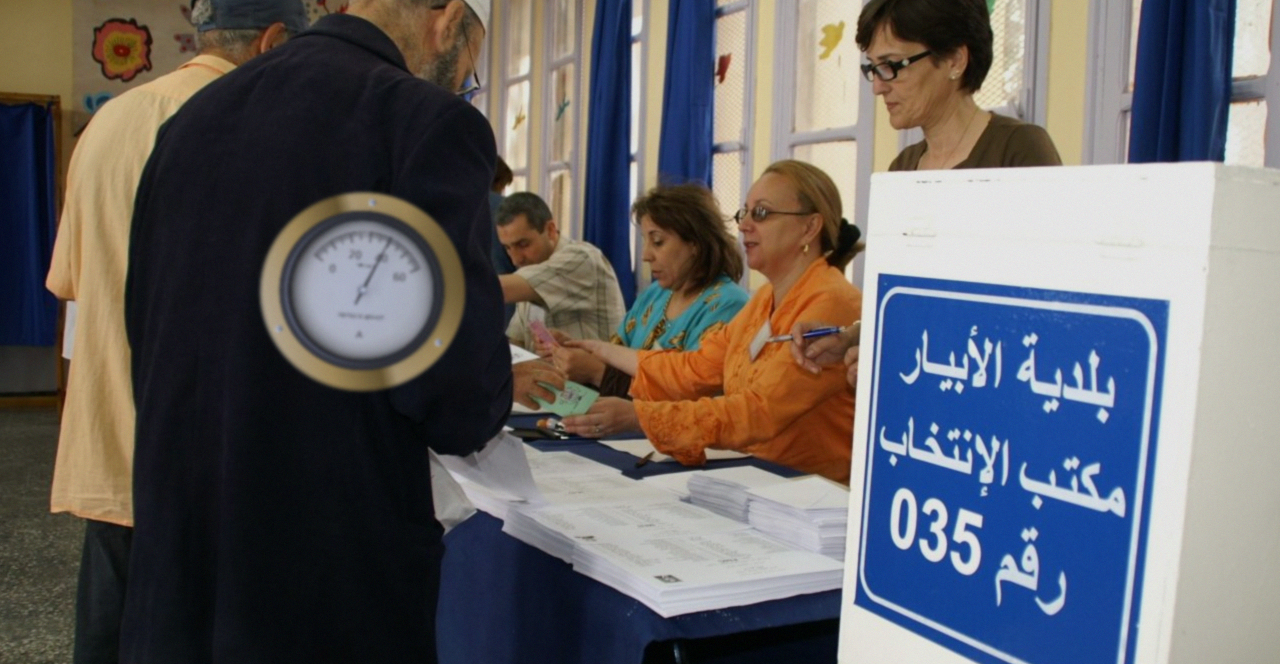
40 A
